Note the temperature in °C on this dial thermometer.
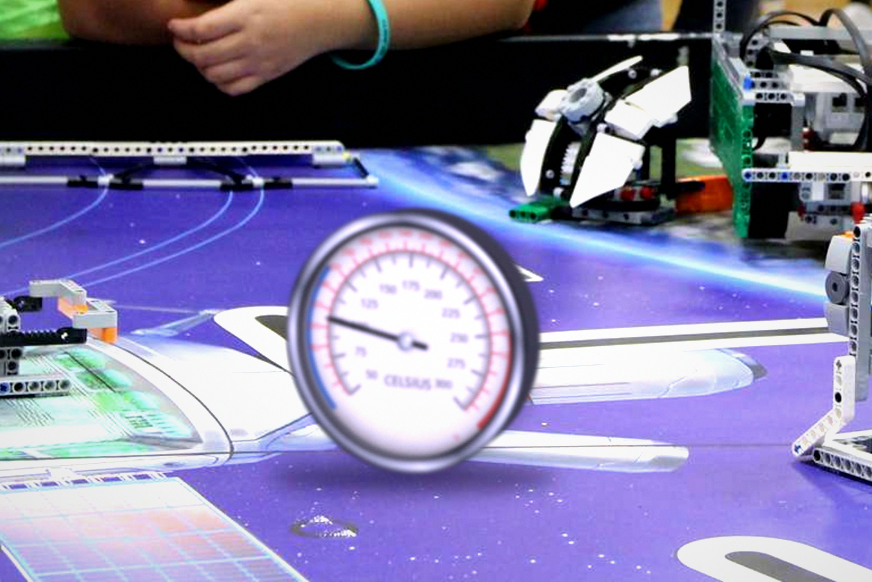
100 °C
